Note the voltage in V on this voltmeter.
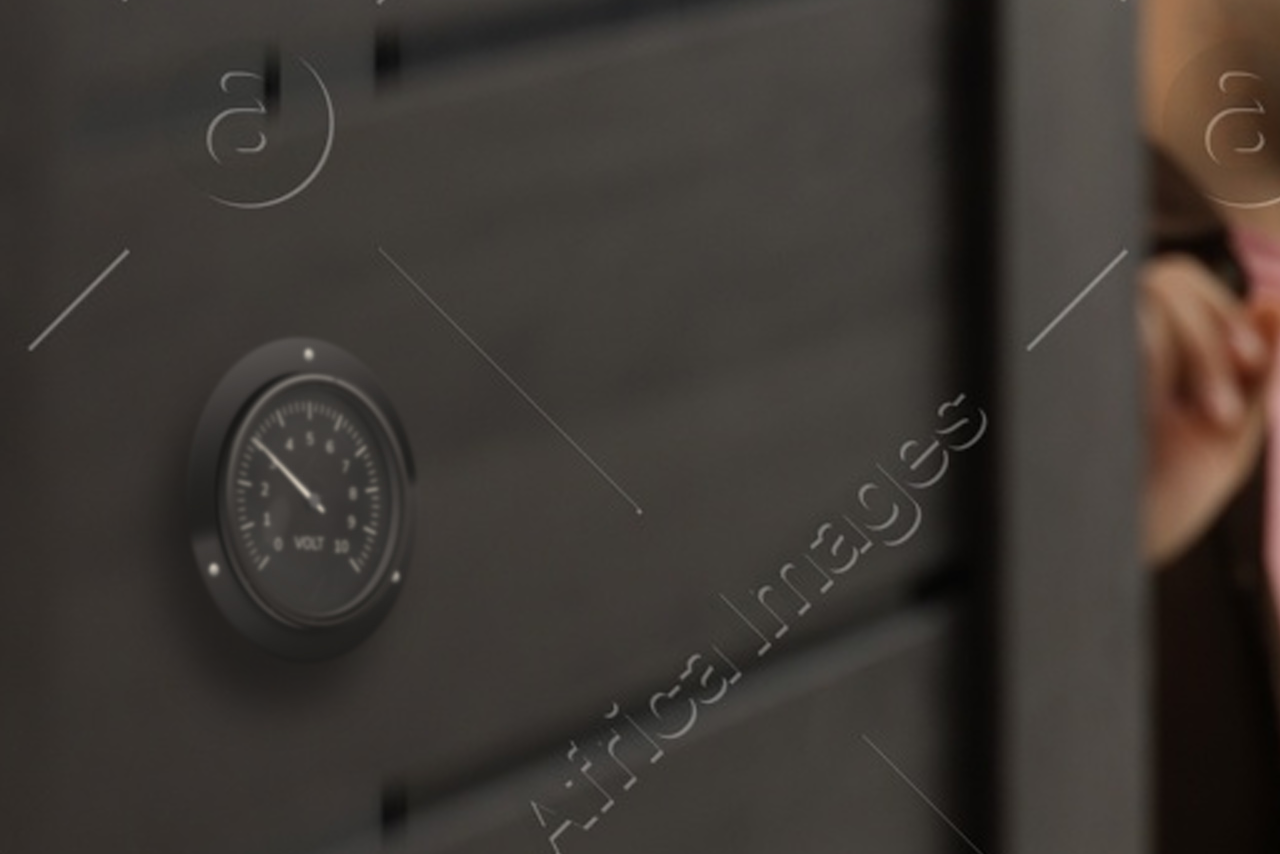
3 V
